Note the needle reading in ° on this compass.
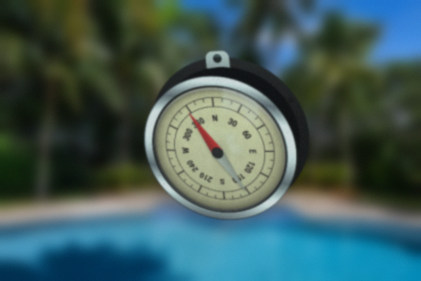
330 °
